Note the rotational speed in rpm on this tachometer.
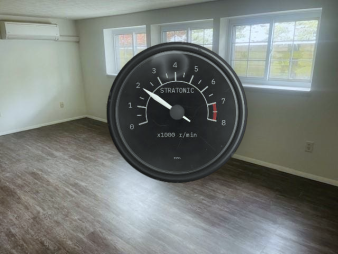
2000 rpm
